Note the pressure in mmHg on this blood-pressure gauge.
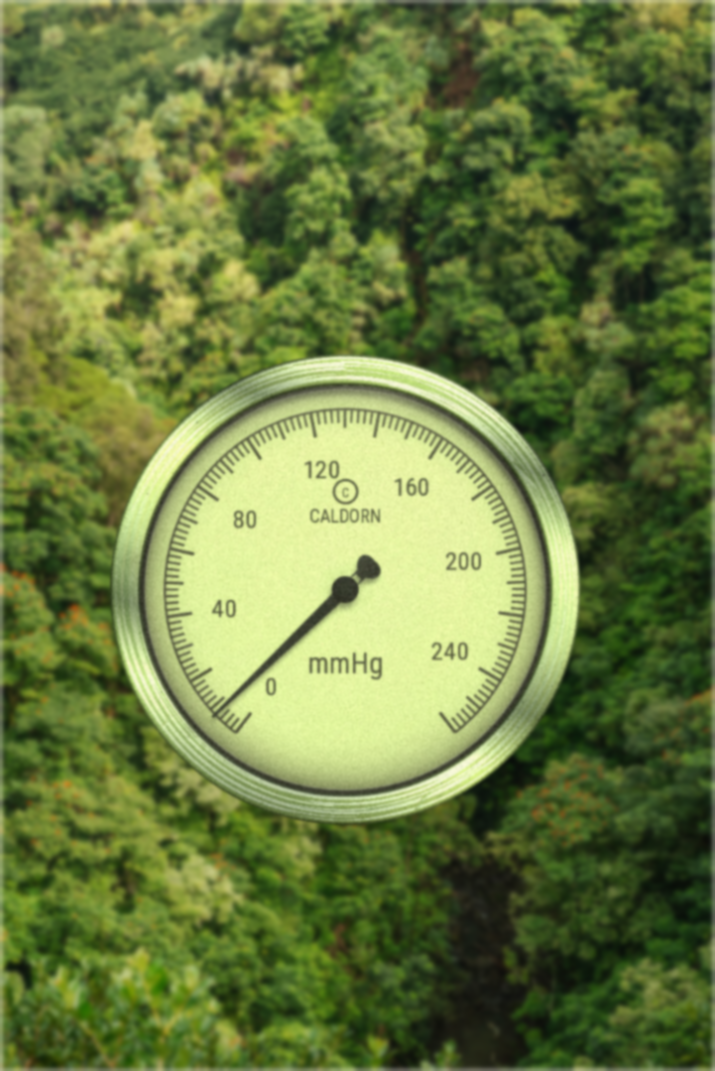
8 mmHg
